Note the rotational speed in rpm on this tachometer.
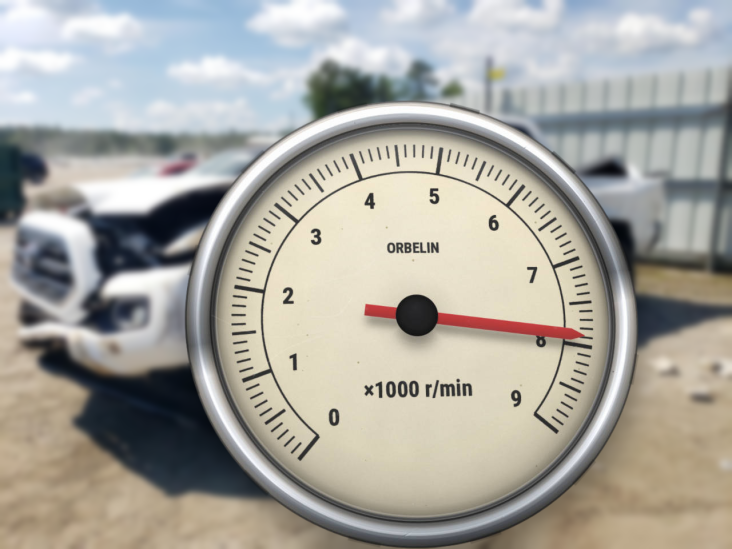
7900 rpm
